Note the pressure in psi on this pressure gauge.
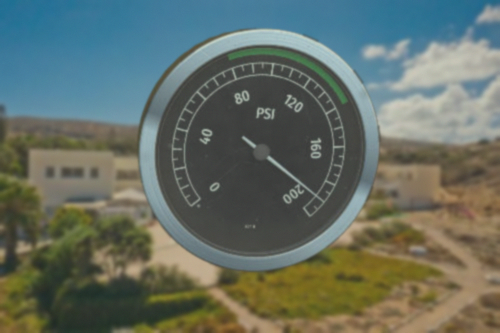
190 psi
